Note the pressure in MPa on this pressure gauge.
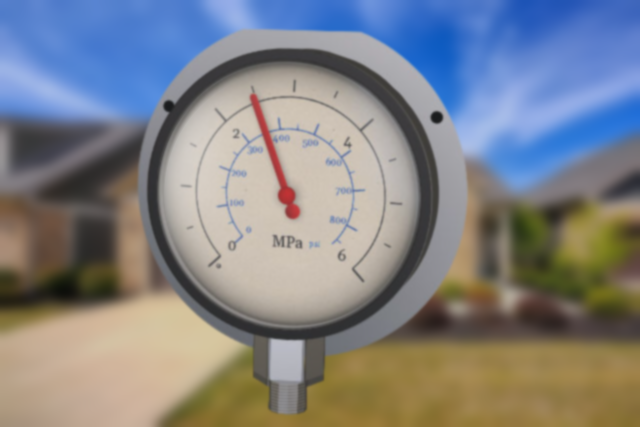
2.5 MPa
